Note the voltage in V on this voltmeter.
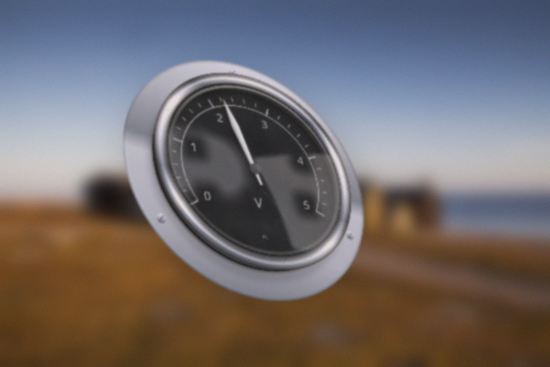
2.2 V
